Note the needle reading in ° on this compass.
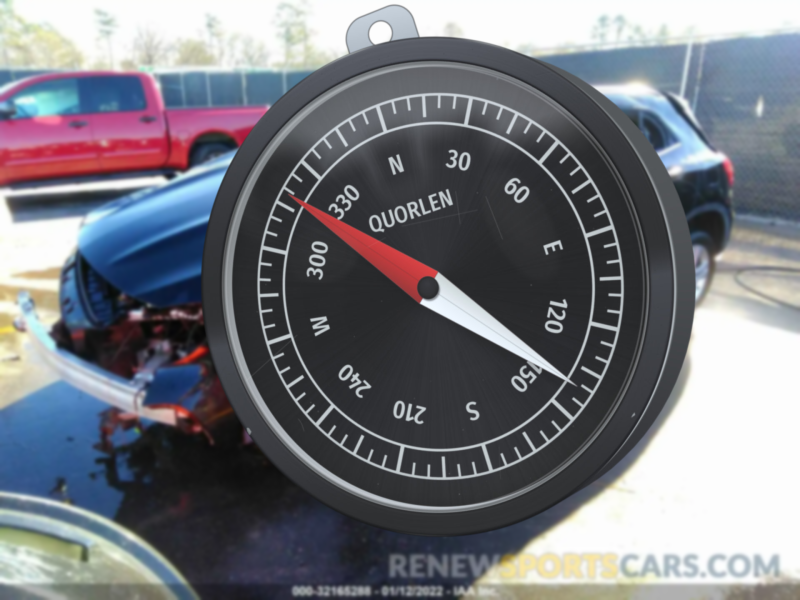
320 °
